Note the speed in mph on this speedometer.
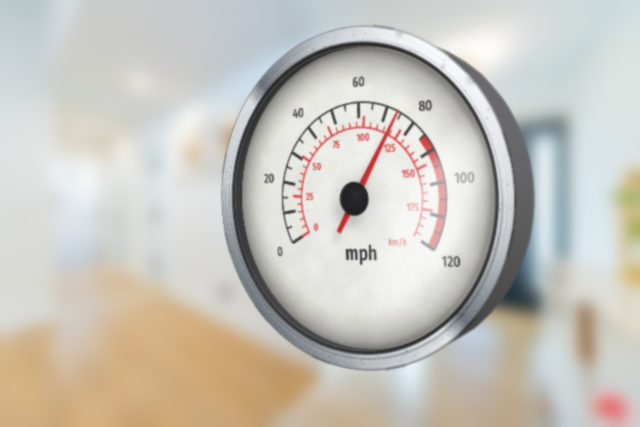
75 mph
